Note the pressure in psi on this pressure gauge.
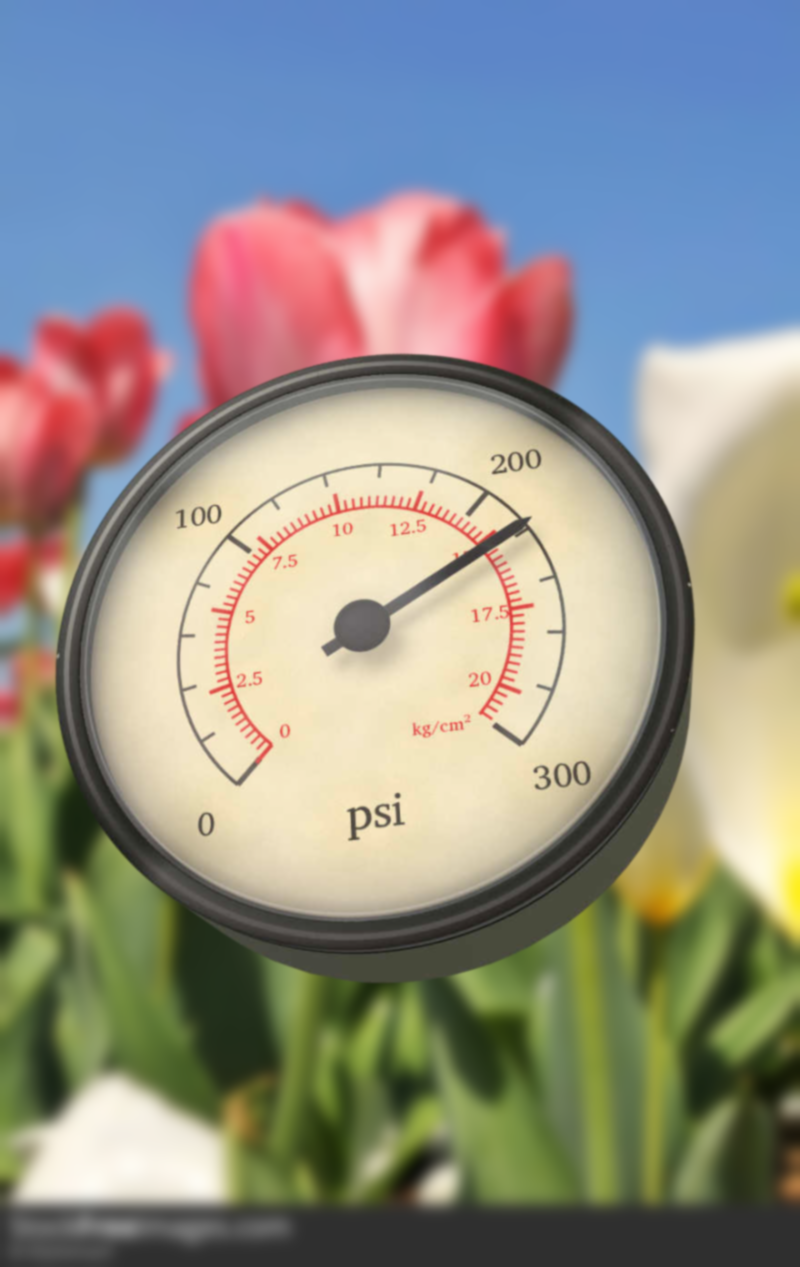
220 psi
